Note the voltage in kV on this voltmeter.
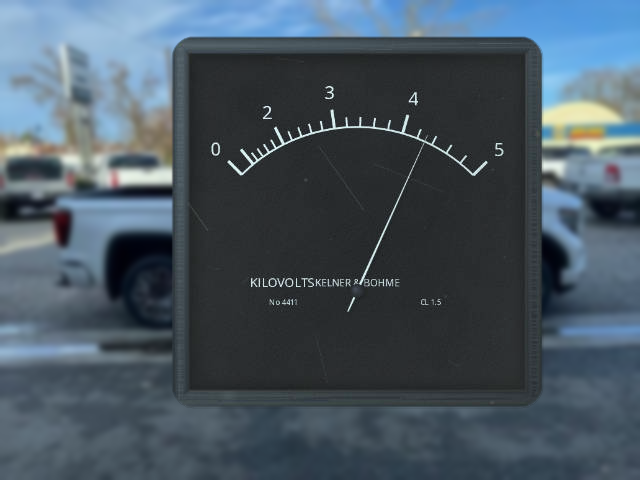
4.3 kV
